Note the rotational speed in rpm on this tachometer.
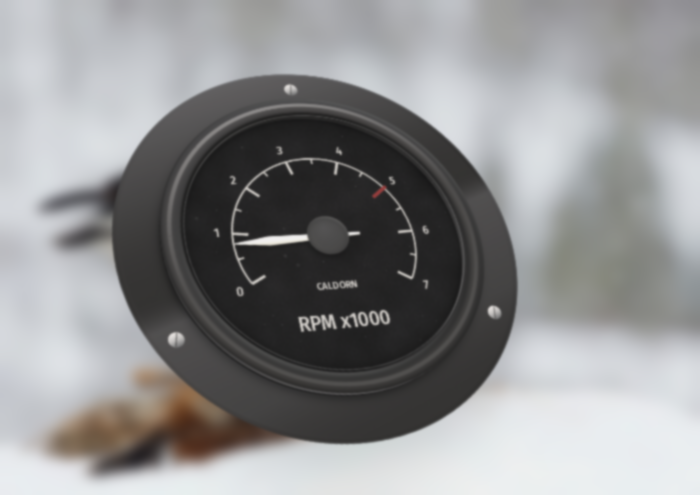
750 rpm
